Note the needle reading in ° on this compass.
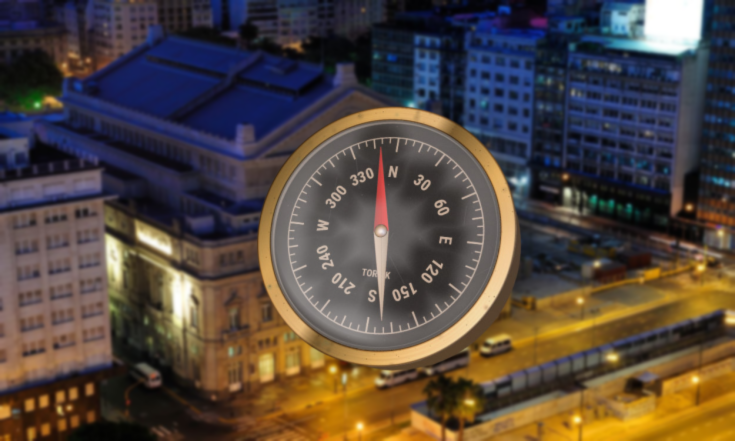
350 °
